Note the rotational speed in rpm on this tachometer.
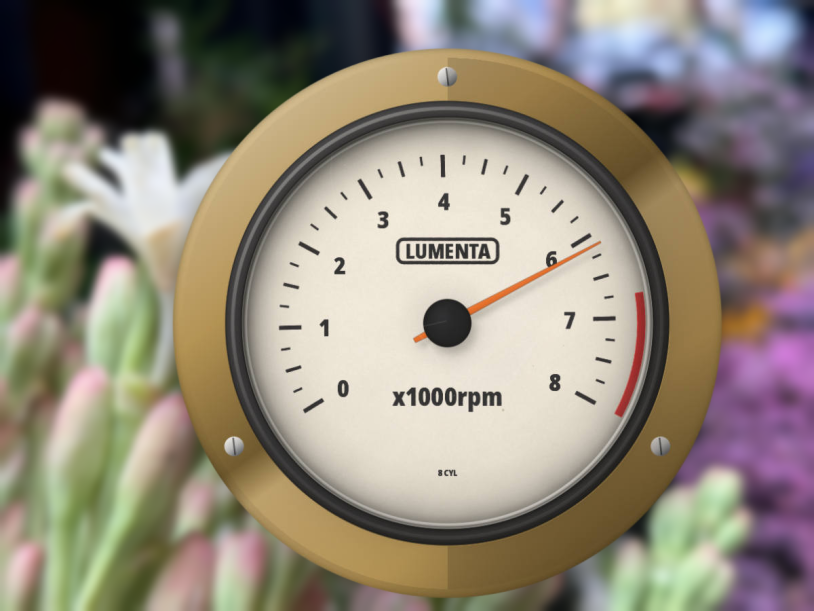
6125 rpm
